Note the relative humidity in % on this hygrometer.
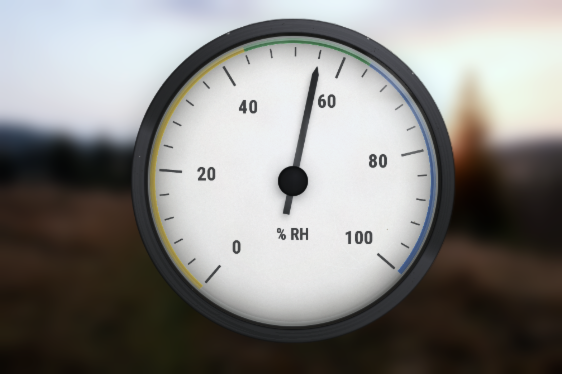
56 %
